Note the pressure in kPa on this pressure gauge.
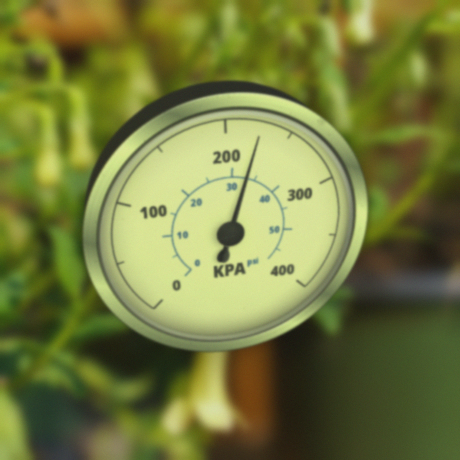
225 kPa
